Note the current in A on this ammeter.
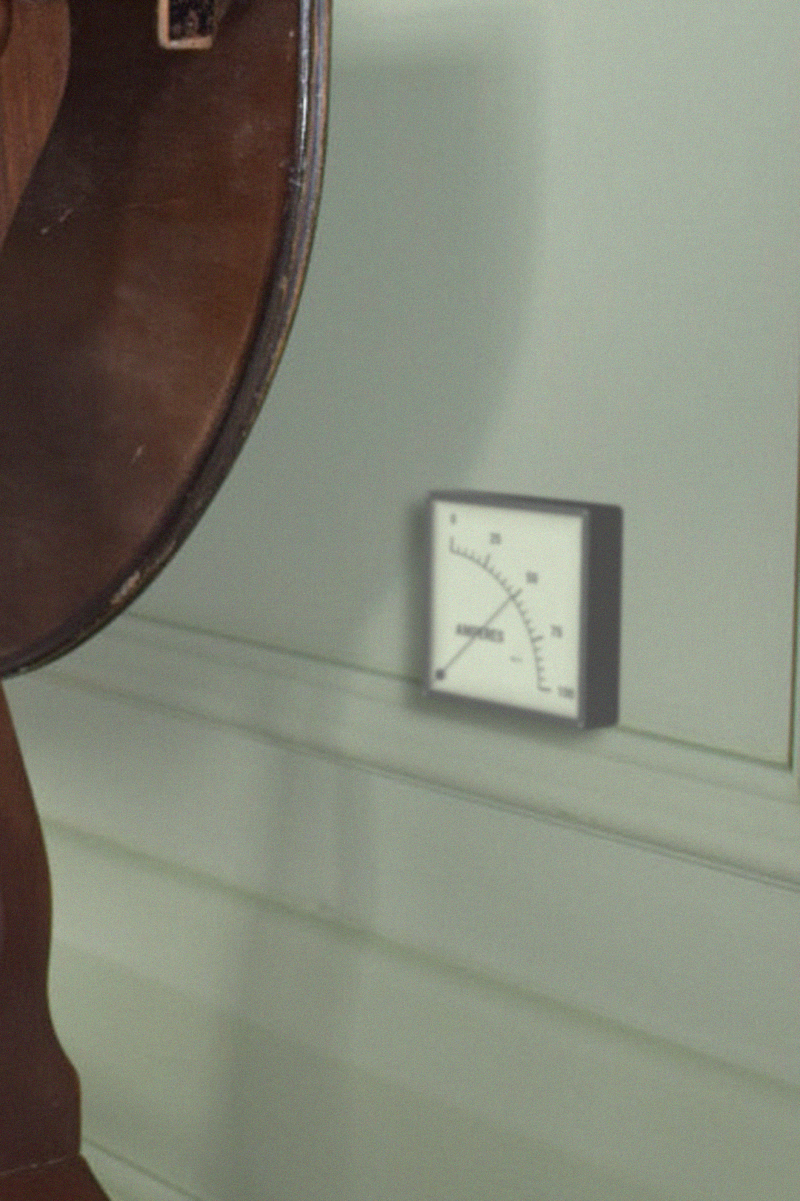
50 A
